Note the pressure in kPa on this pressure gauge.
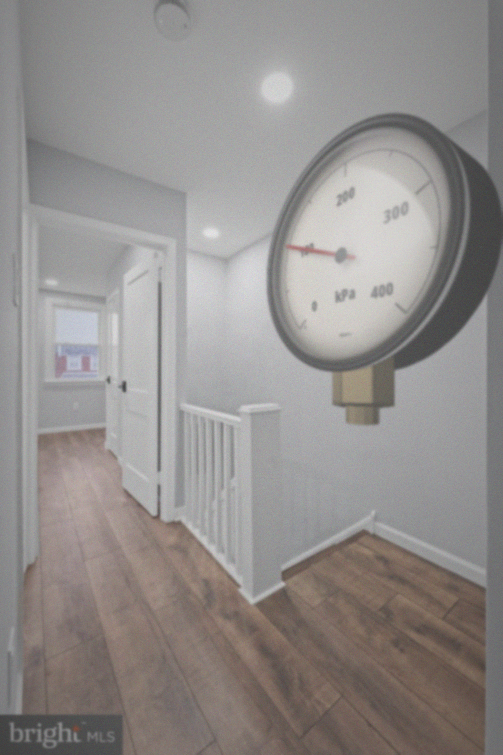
100 kPa
